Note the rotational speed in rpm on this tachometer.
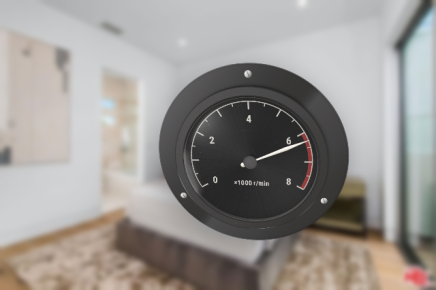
6250 rpm
